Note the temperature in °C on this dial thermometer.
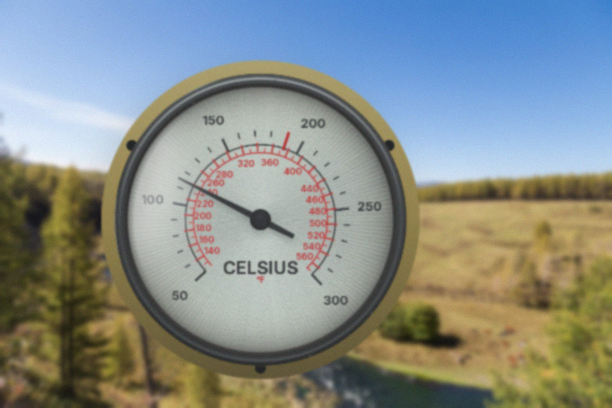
115 °C
